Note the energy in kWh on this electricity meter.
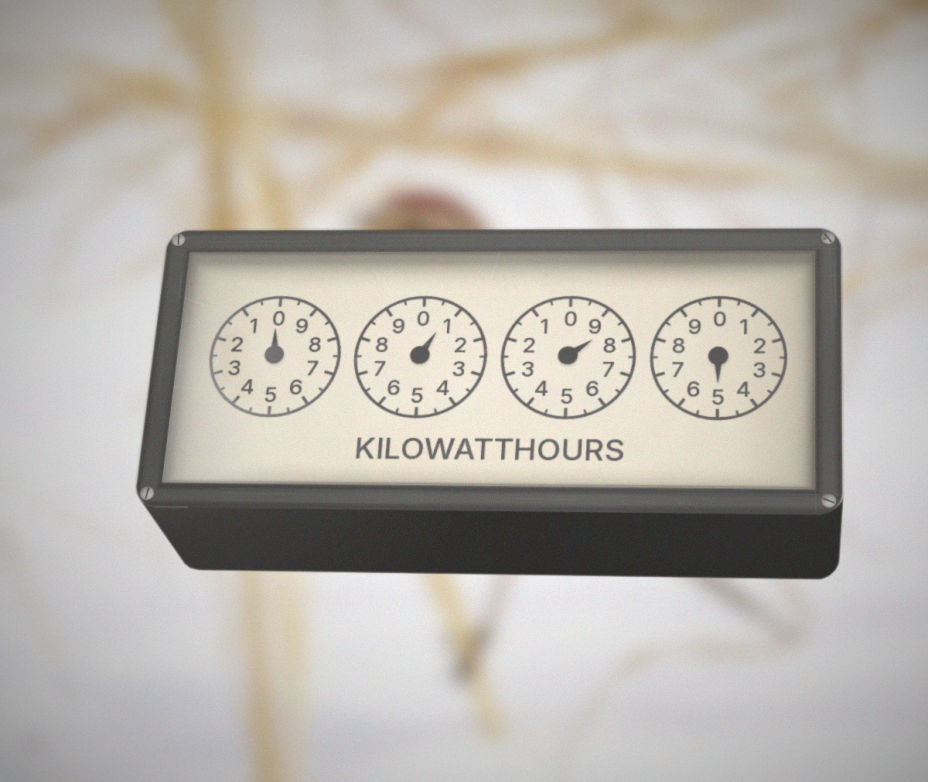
85 kWh
